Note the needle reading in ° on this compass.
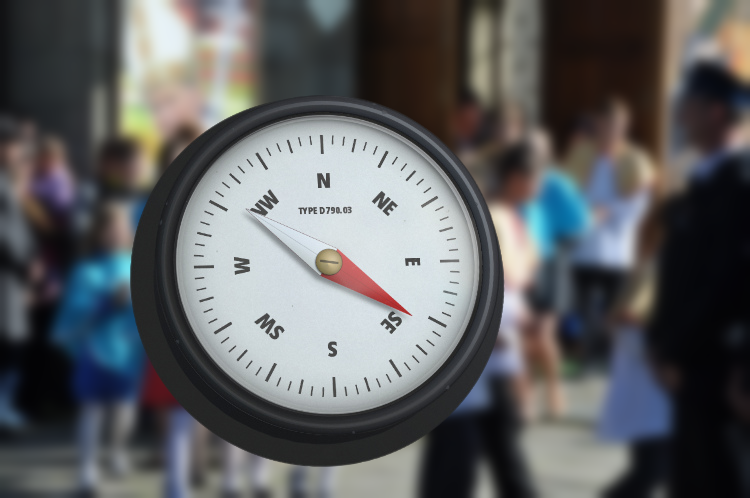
125 °
